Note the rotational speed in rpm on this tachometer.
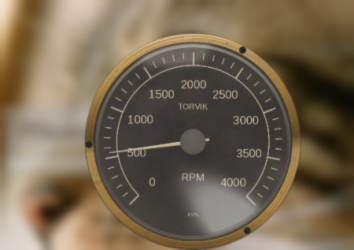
550 rpm
